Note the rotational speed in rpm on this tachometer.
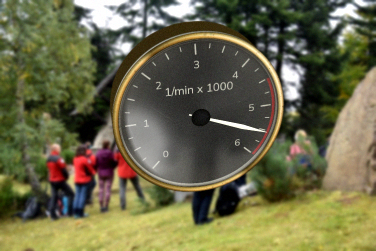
5500 rpm
